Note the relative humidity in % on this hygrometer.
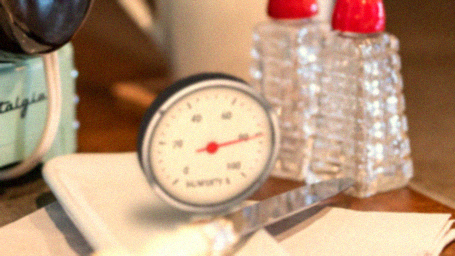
80 %
